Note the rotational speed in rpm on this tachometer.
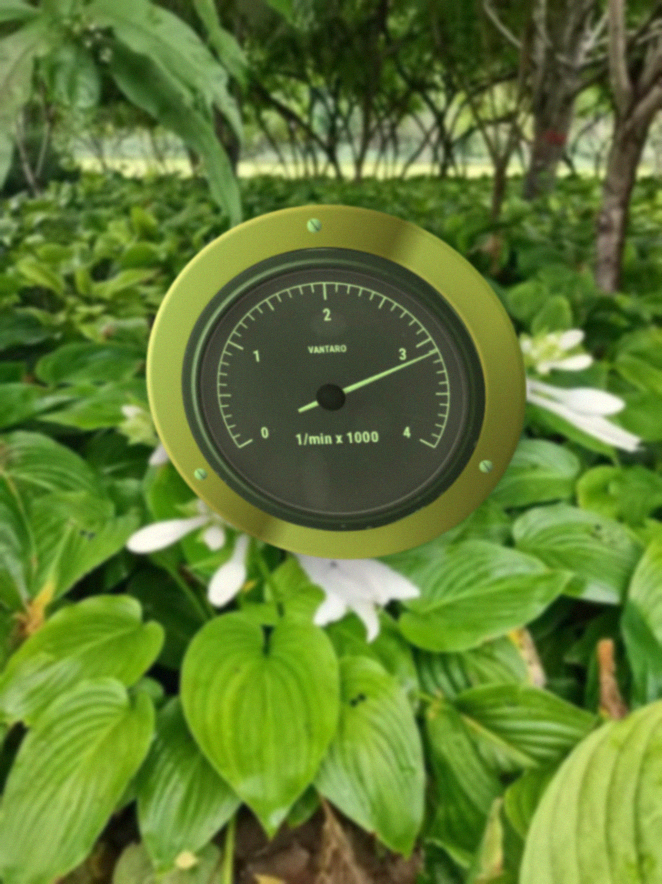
3100 rpm
